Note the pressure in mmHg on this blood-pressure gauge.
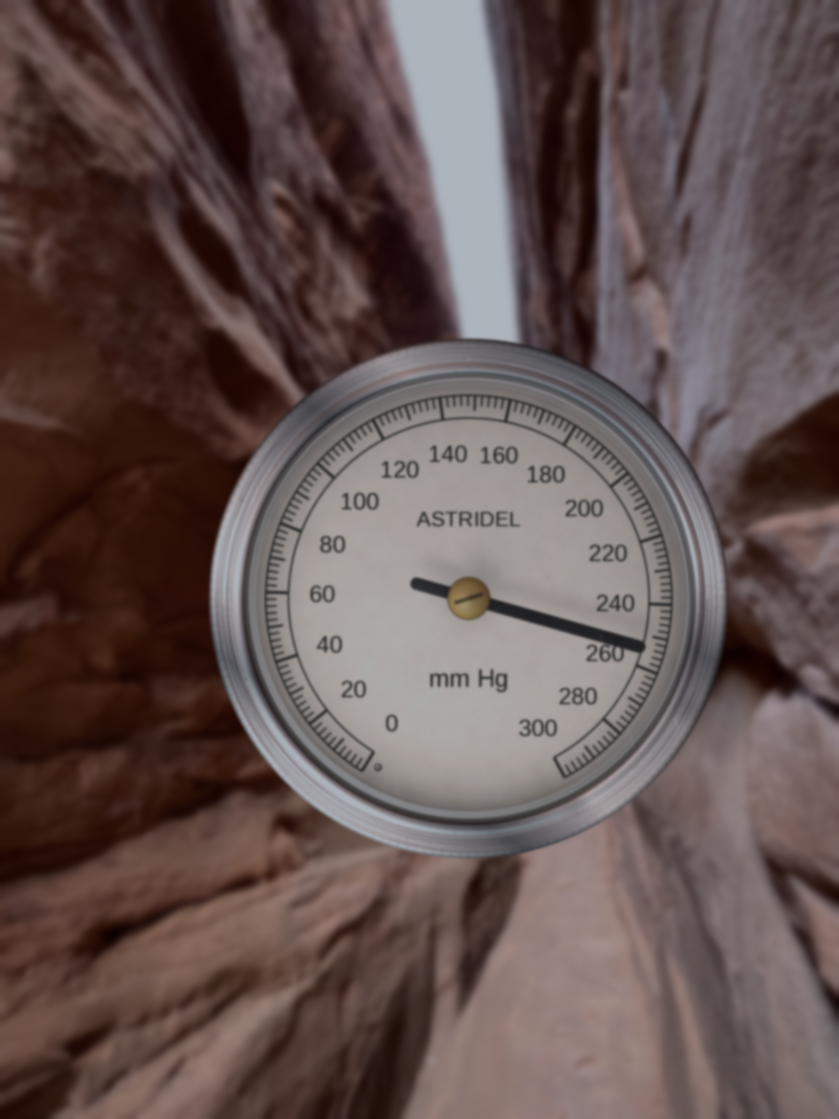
254 mmHg
